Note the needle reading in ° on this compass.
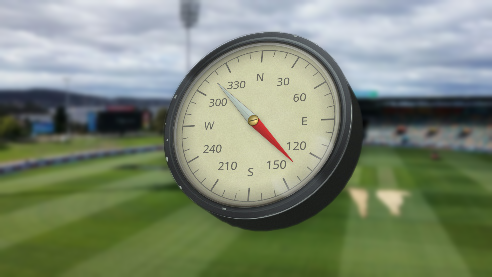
135 °
